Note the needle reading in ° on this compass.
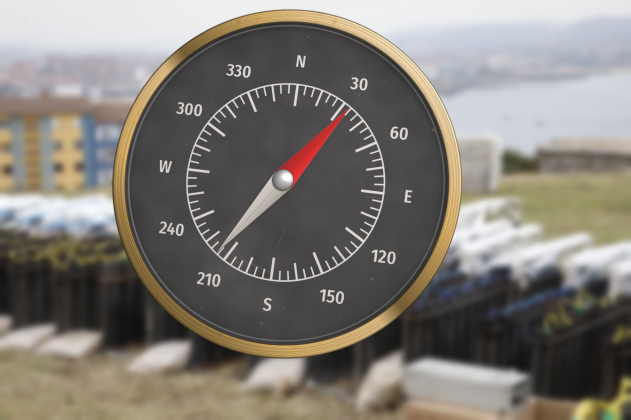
35 °
